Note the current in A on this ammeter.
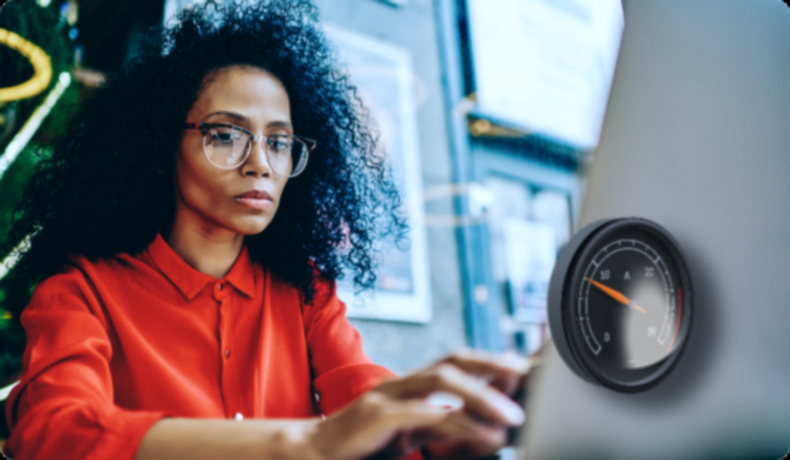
8 A
